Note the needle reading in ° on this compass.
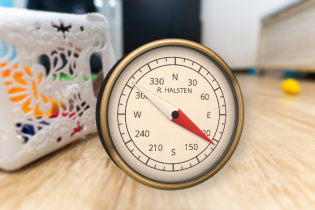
125 °
